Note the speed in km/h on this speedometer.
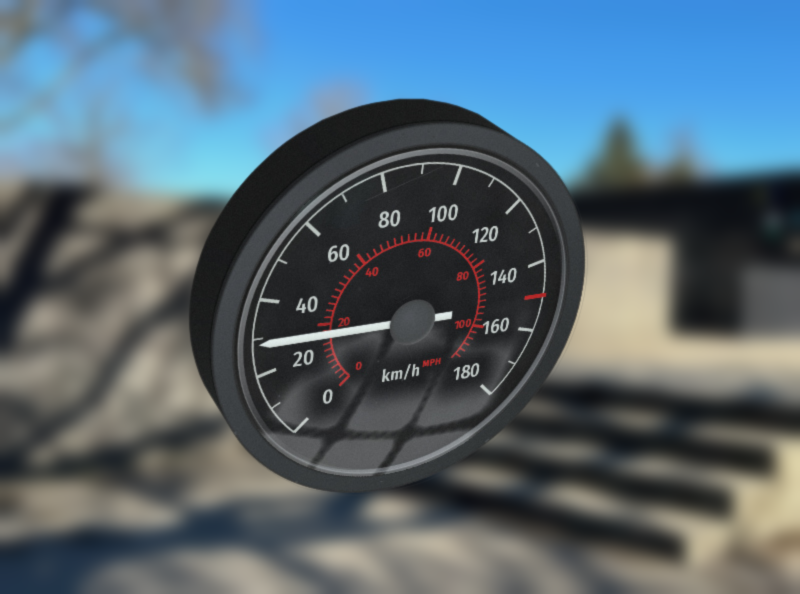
30 km/h
